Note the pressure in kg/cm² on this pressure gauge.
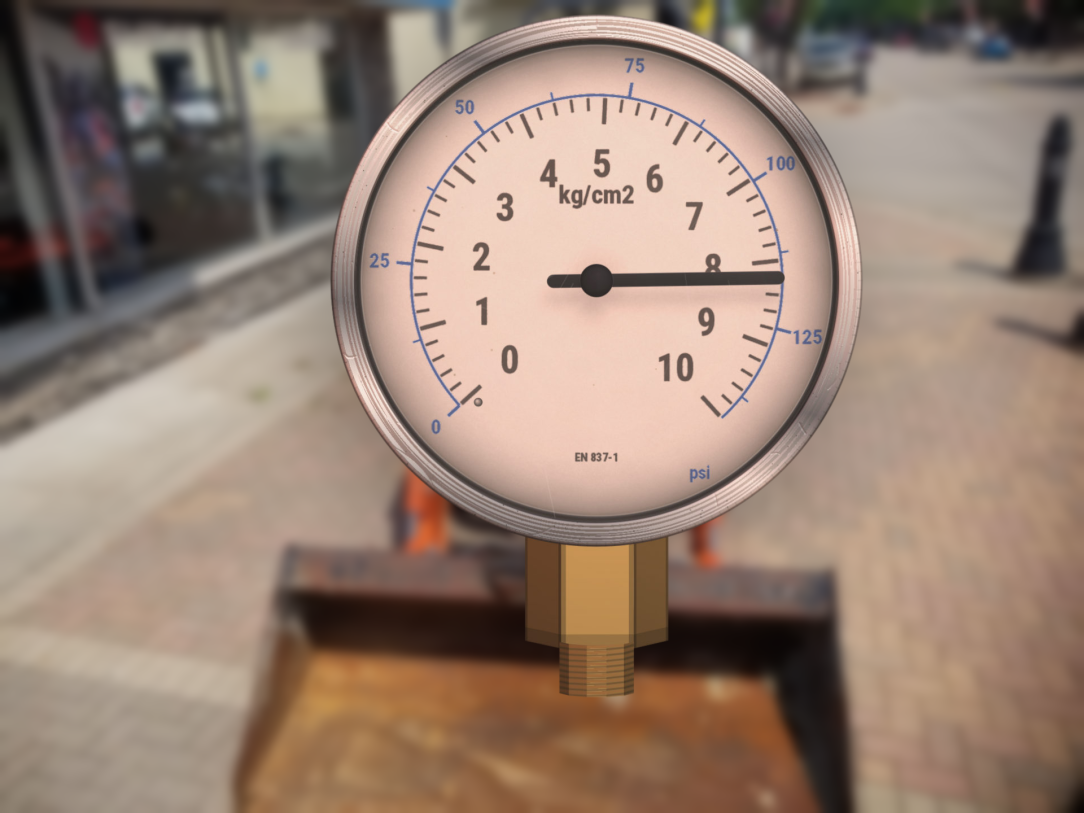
8.2 kg/cm²
